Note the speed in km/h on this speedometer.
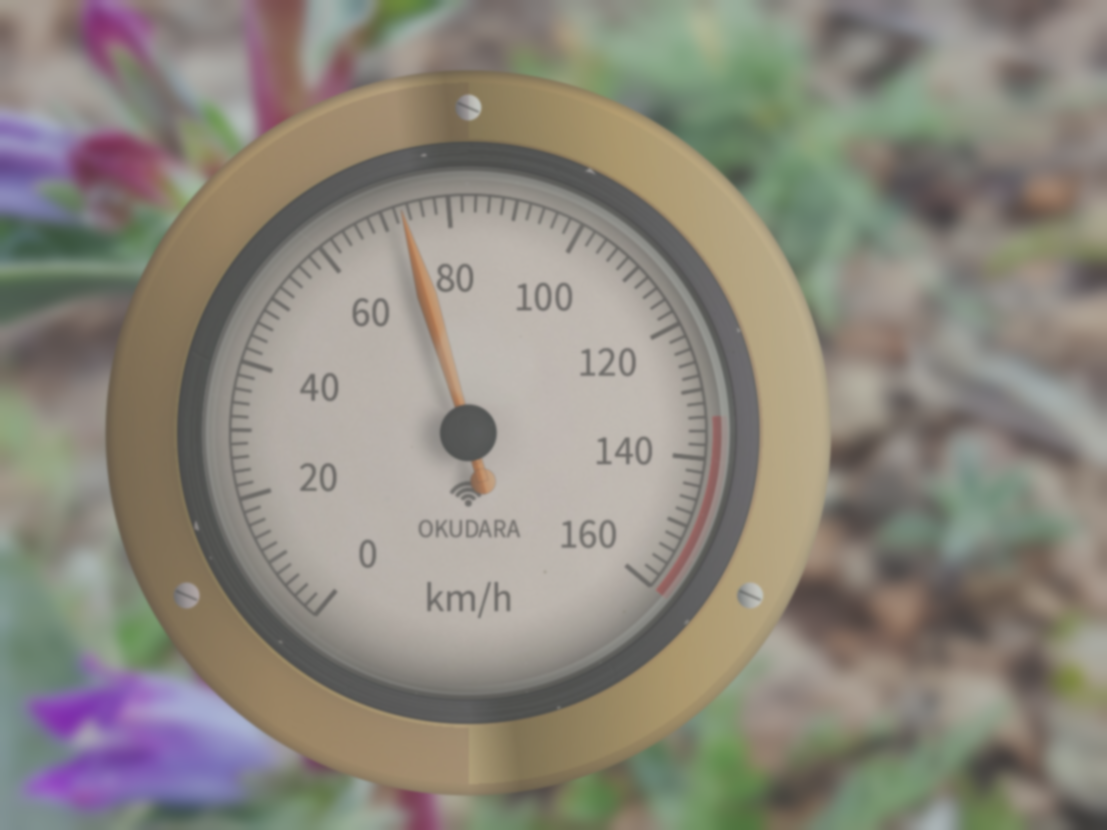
73 km/h
